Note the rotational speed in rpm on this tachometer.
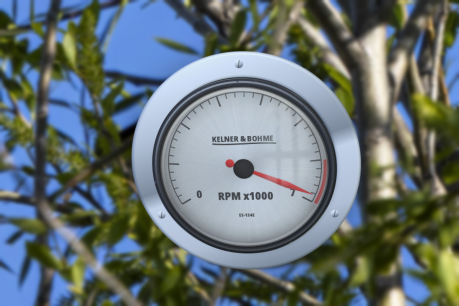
6800 rpm
